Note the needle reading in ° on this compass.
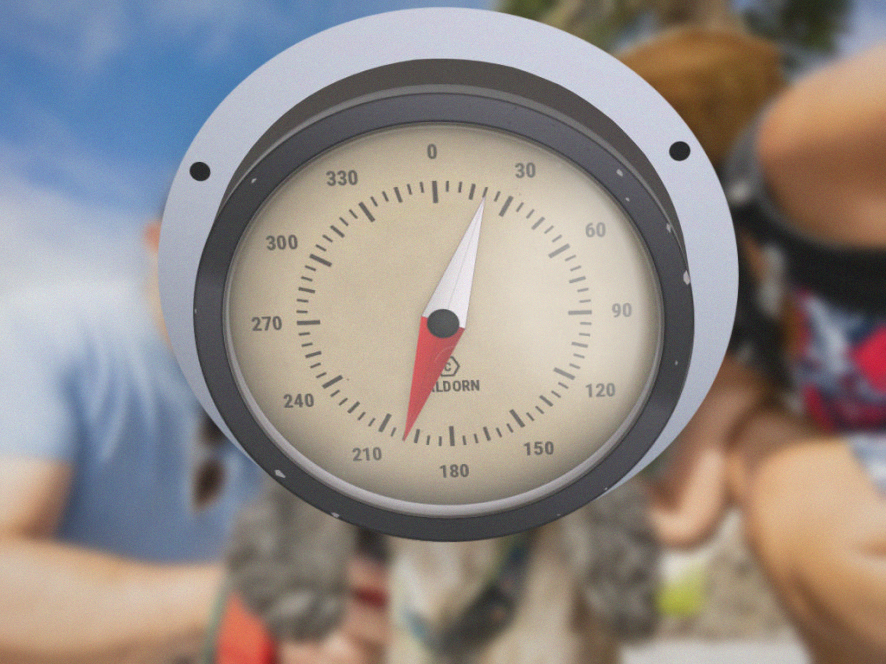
200 °
